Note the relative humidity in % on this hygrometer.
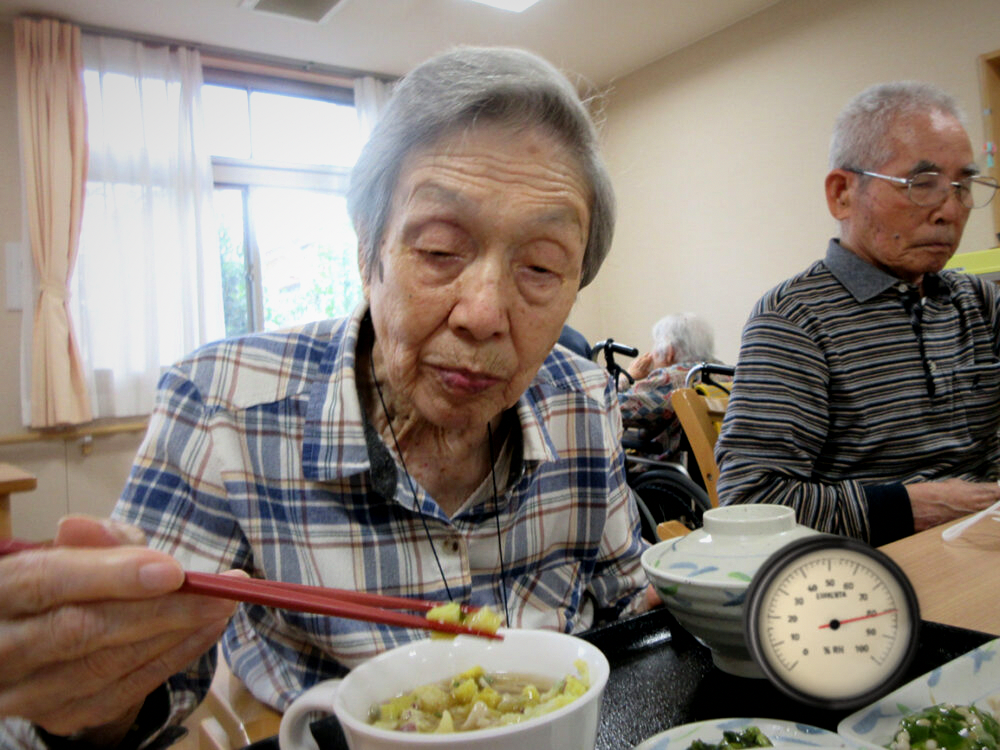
80 %
